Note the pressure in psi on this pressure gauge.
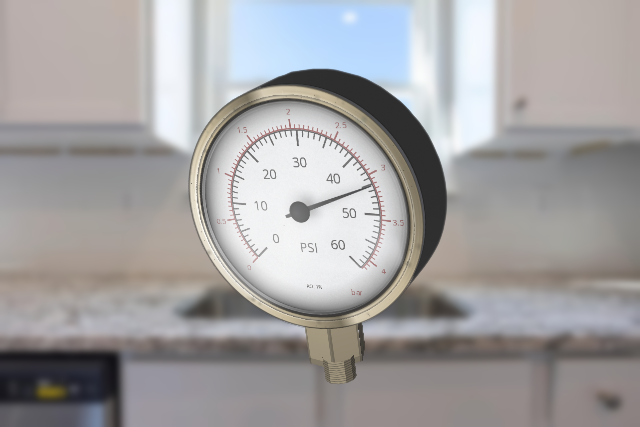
45 psi
